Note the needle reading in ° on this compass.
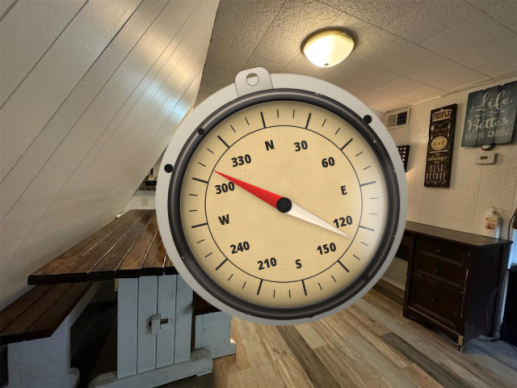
310 °
